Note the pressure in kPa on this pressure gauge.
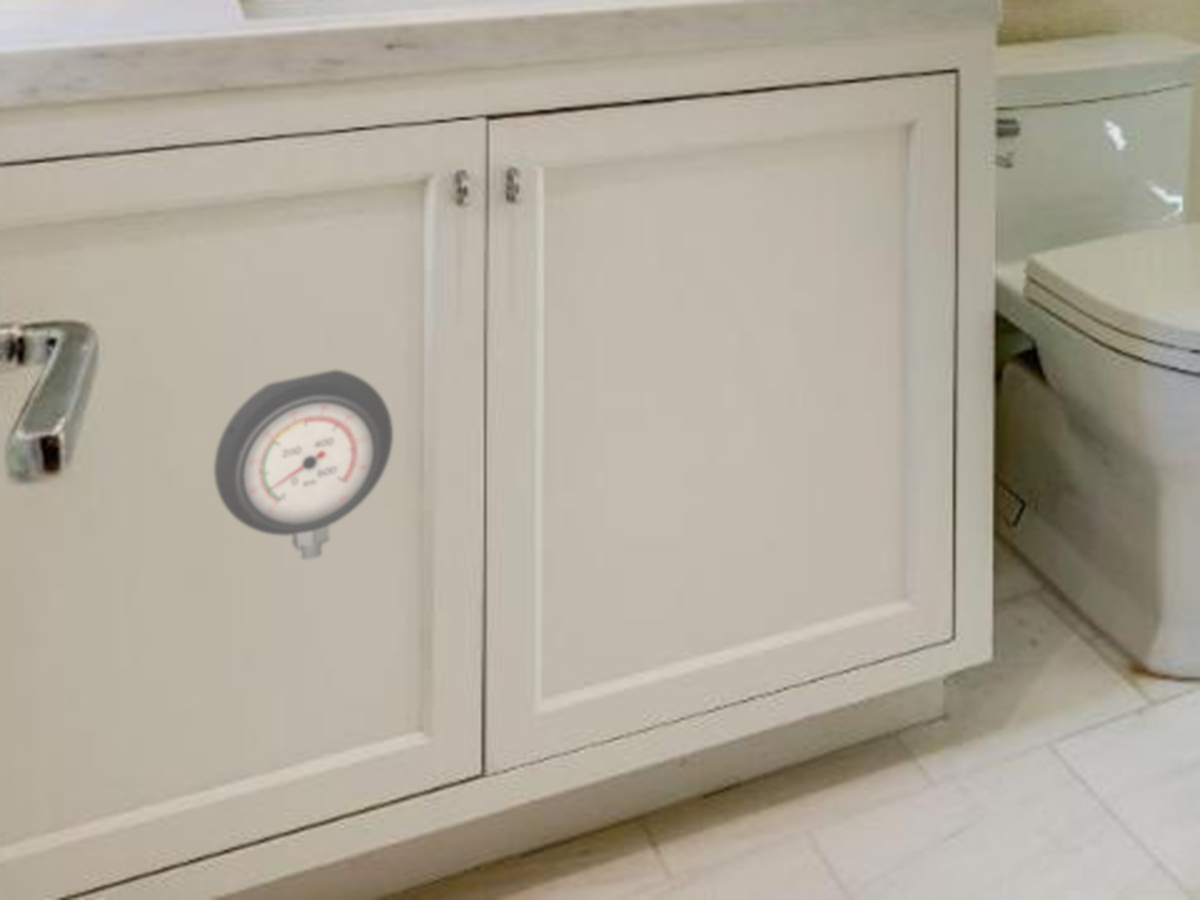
50 kPa
